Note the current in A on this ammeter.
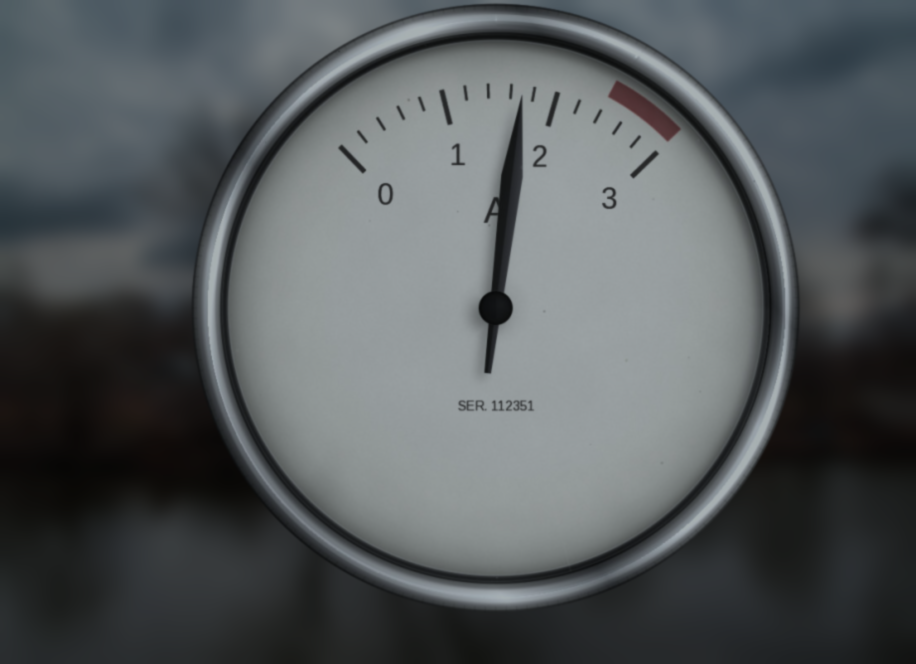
1.7 A
